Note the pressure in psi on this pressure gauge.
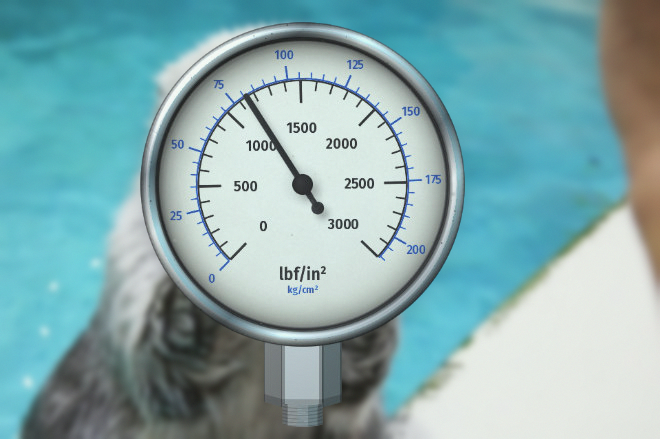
1150 psi
